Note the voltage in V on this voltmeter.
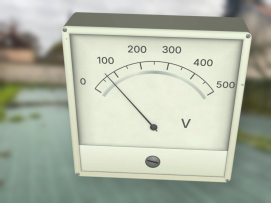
75 V
